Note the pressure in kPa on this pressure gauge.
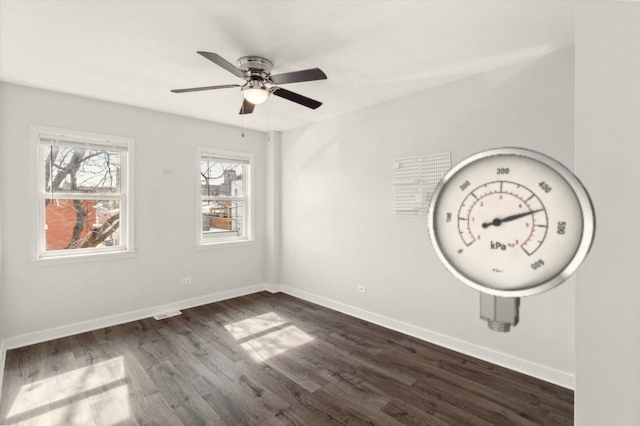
450 kPa
